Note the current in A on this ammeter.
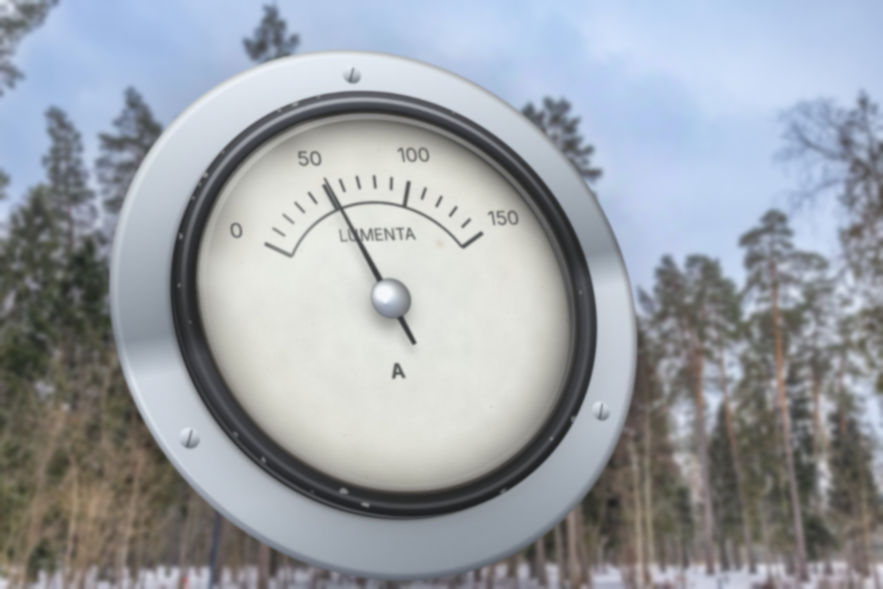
50 A
